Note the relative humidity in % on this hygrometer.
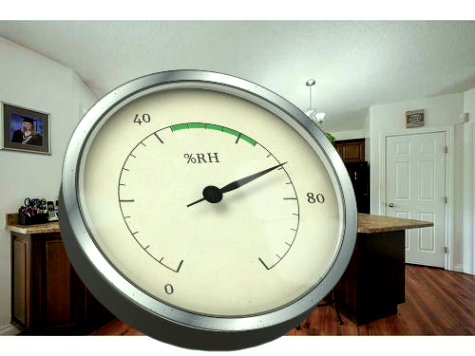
72 %
